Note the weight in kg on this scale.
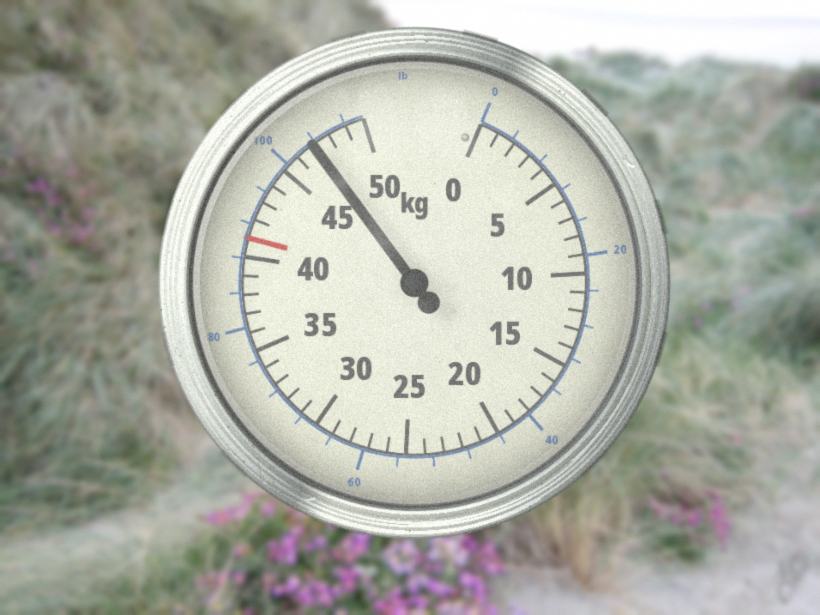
47 kg
